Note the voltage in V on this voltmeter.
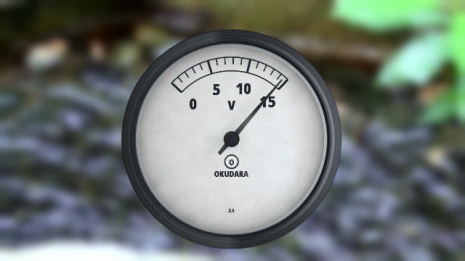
14.5 V
